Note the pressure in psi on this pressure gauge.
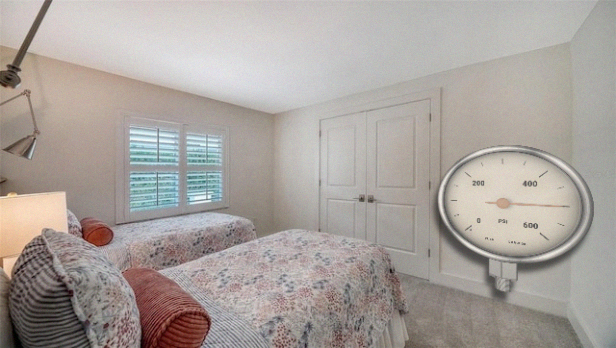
500 psi
